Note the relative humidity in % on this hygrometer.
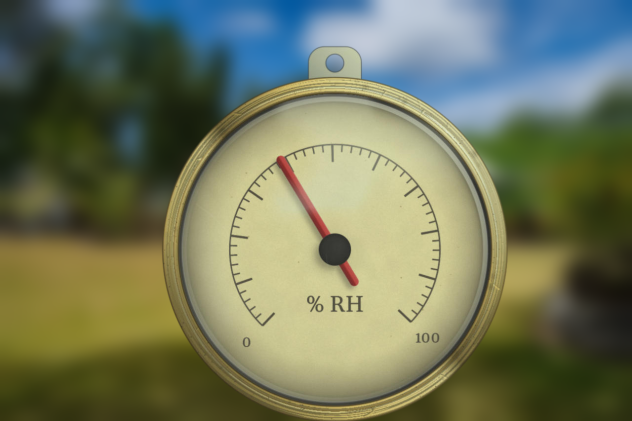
39 %
